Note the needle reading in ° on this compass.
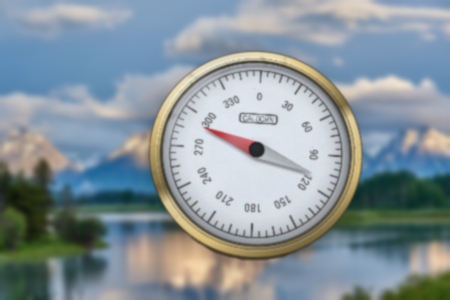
290 °
